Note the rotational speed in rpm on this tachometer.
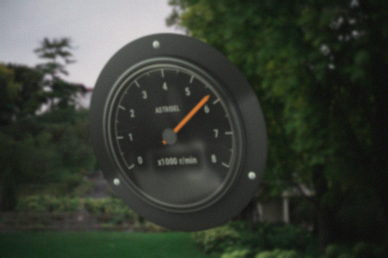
5750 rpm
